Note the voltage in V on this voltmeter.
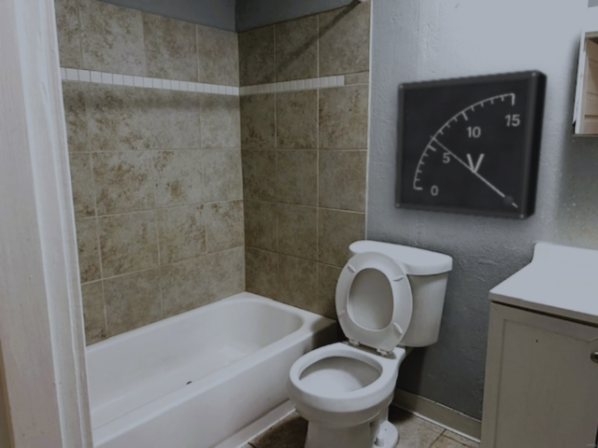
6 V
